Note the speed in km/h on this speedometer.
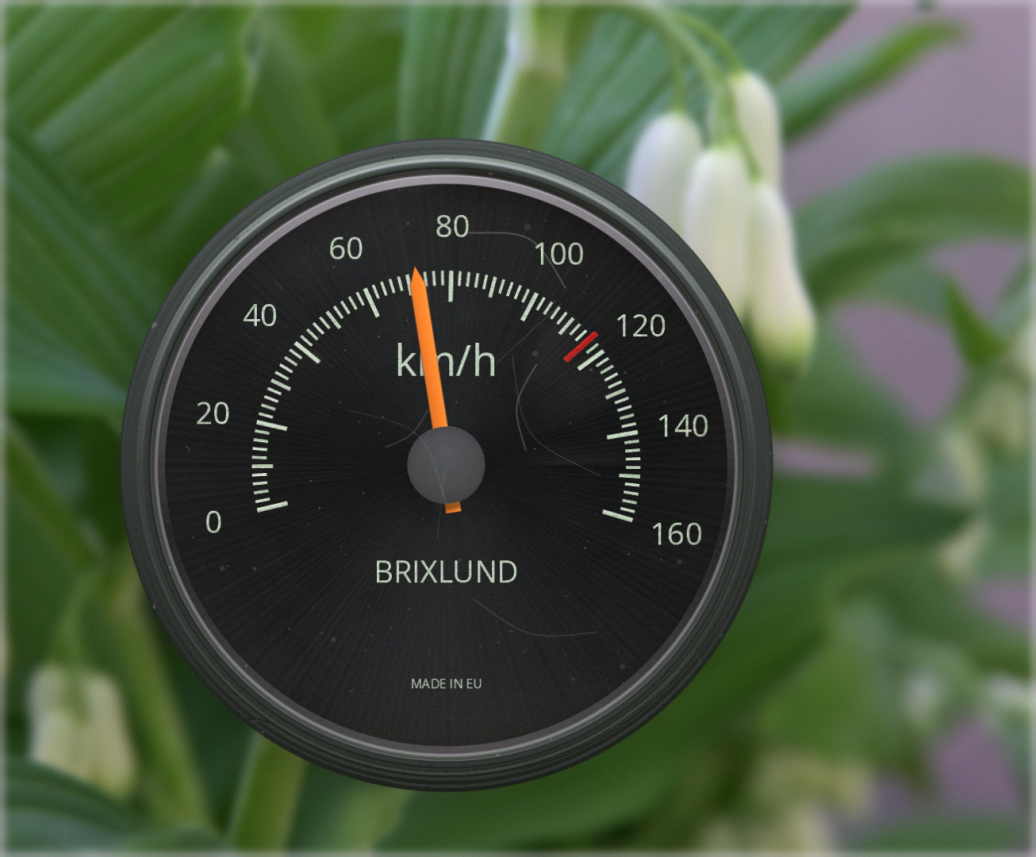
72 km/h
